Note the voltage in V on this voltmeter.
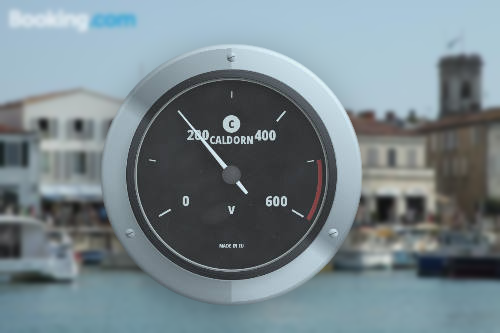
200 V
